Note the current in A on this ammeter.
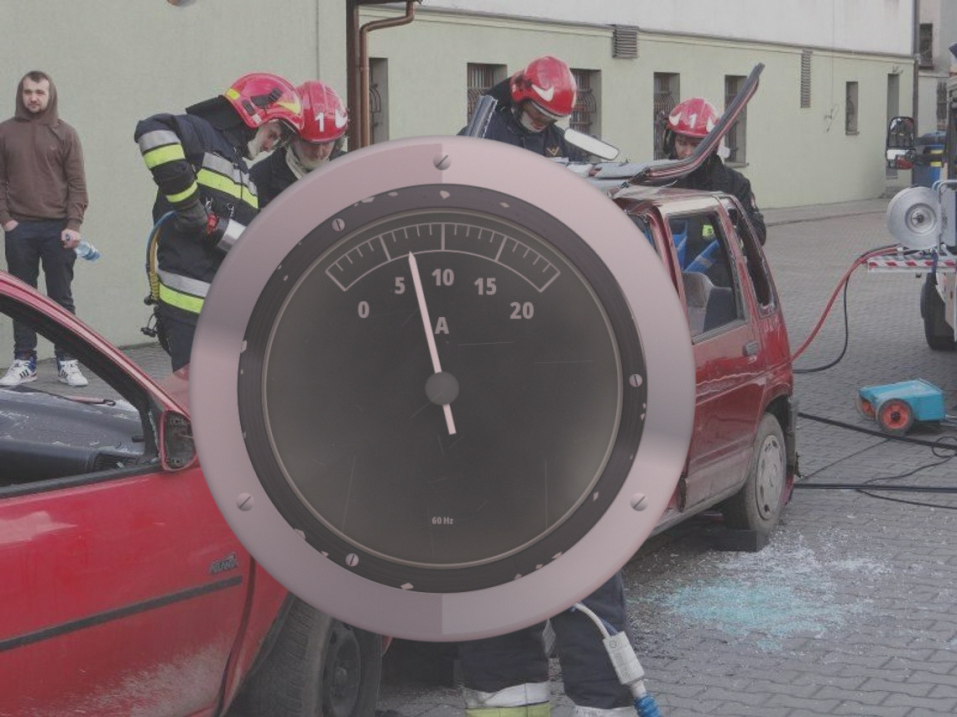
7 A
